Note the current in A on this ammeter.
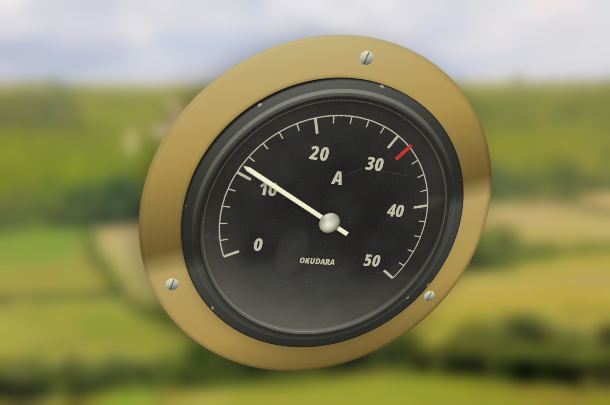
11 A
